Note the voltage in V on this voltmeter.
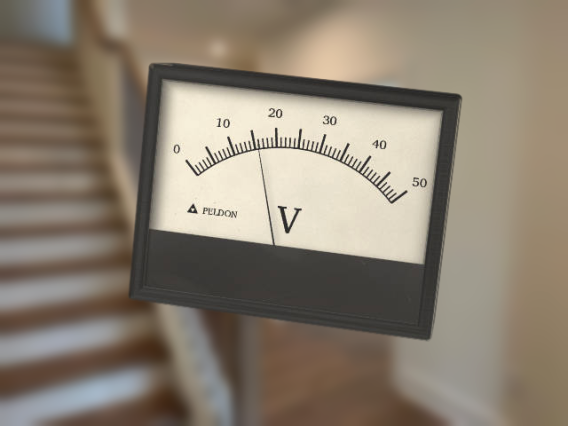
16 V
